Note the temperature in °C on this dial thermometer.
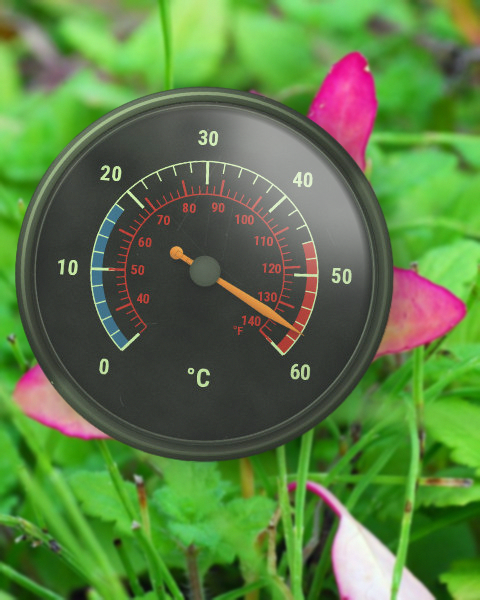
57 °C
